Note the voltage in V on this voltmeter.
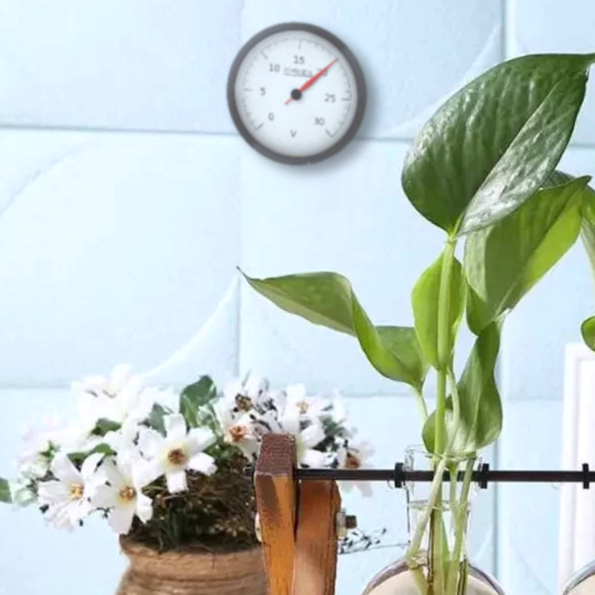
20 V
